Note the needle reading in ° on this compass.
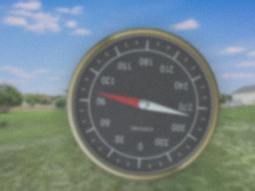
100 °
